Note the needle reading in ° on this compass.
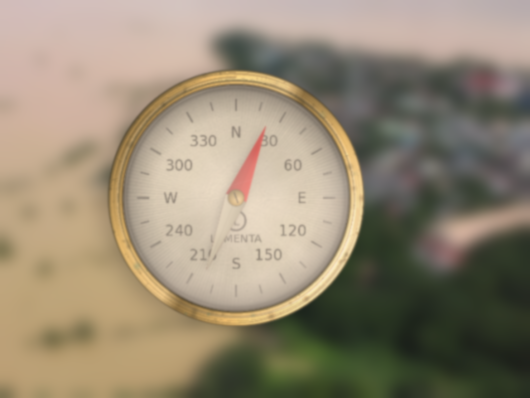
22.5 °
